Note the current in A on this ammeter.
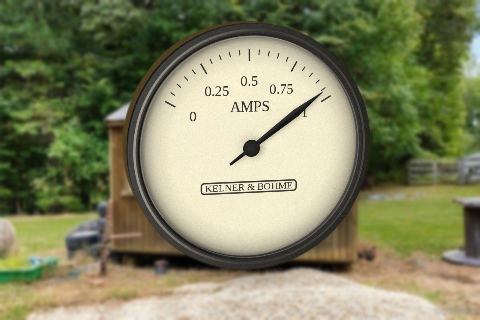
0.95 A
